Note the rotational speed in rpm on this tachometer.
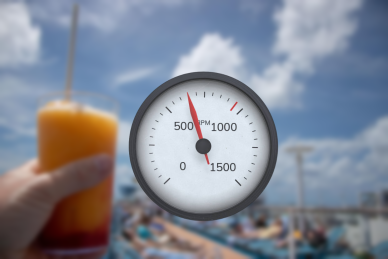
650 rpm
